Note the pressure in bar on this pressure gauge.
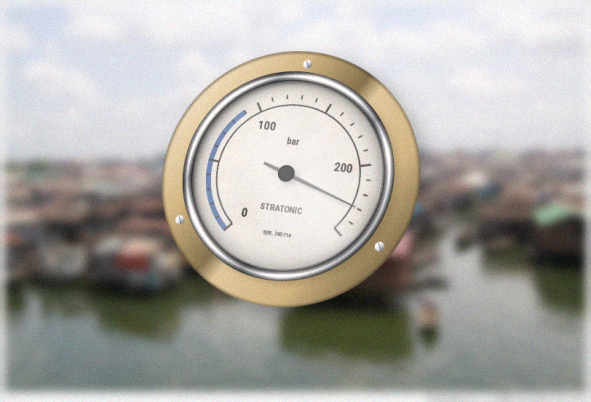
230 bar
